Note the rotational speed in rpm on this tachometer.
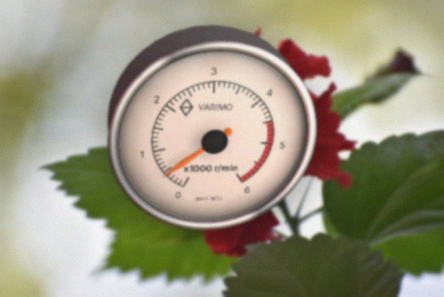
500 rpm
